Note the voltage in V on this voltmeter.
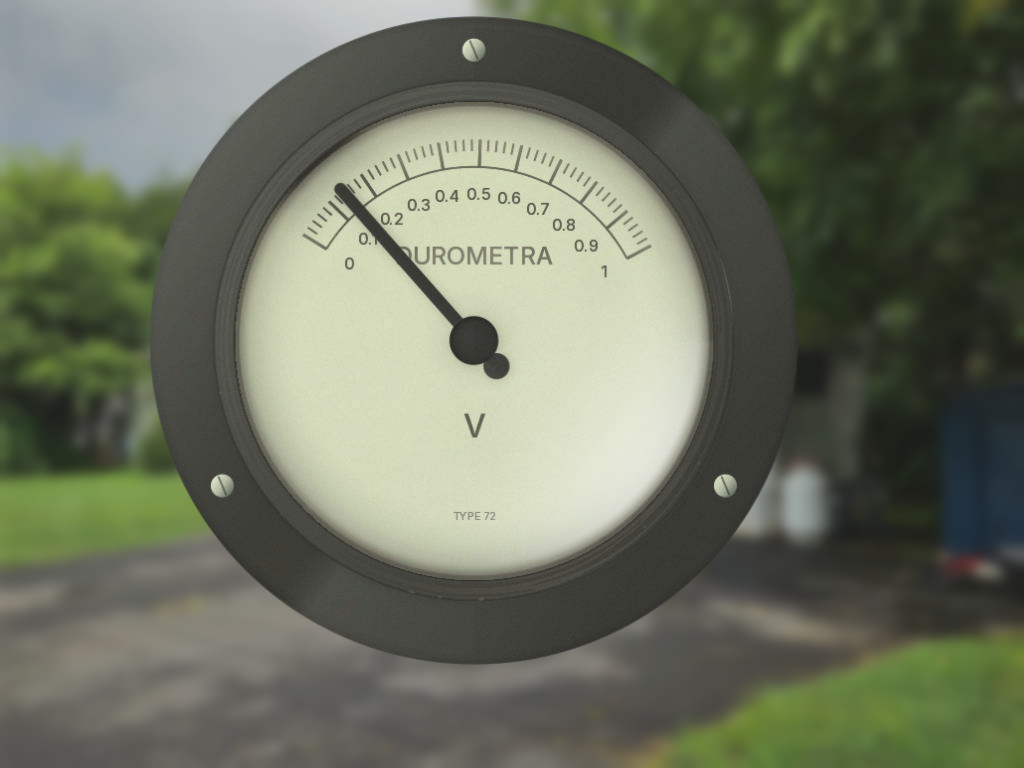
0.14 V
